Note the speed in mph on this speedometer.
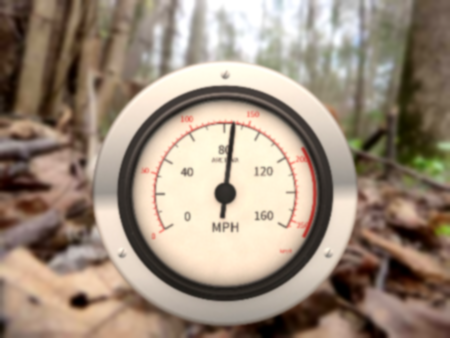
85 mph
